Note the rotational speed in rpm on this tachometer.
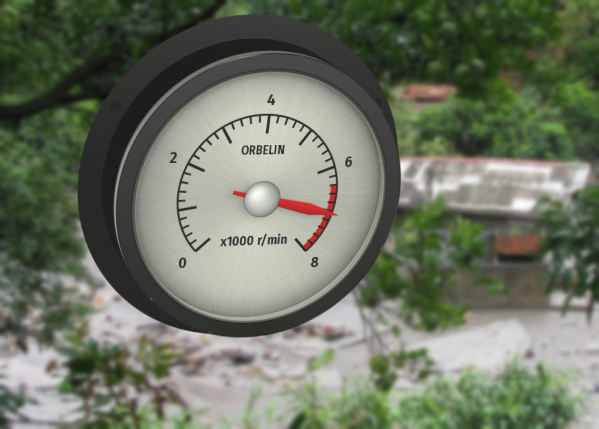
7000 rpm
